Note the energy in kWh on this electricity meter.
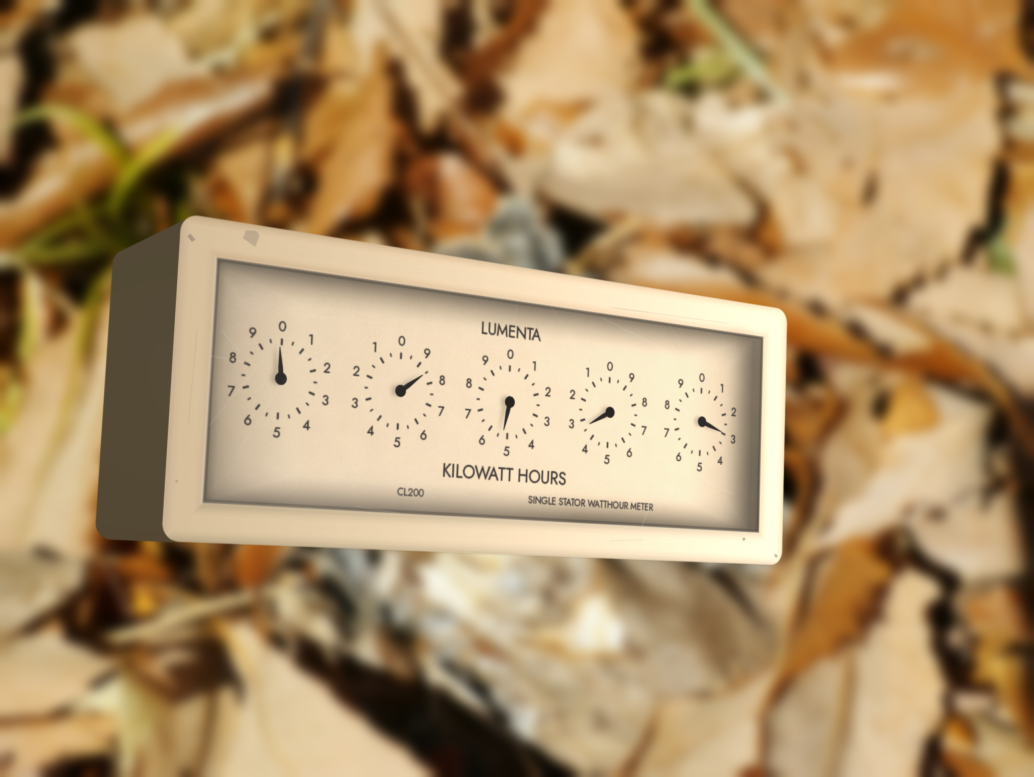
98533 kWh
